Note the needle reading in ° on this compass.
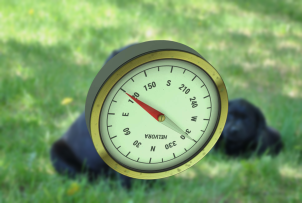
120 °
